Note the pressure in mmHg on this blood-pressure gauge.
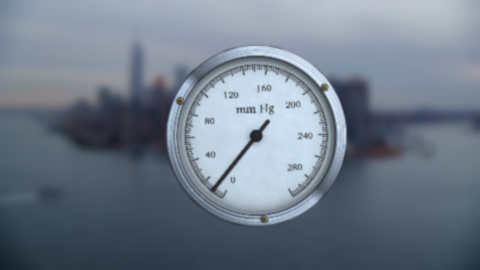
10 mmHg
